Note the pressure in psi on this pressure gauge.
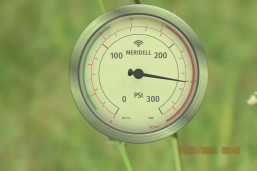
250 psi
